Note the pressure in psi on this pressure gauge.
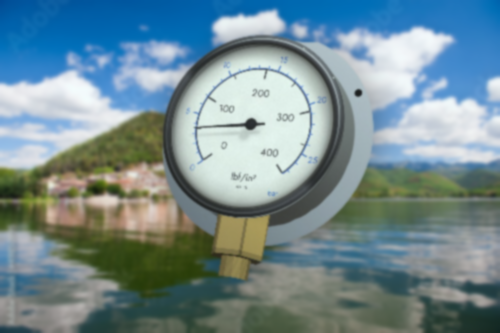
50 psi
